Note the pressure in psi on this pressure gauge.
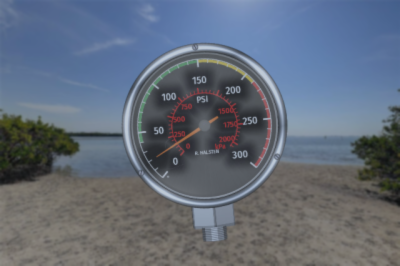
20 psi
